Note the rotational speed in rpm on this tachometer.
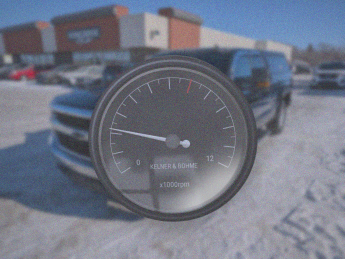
2250 rpm
